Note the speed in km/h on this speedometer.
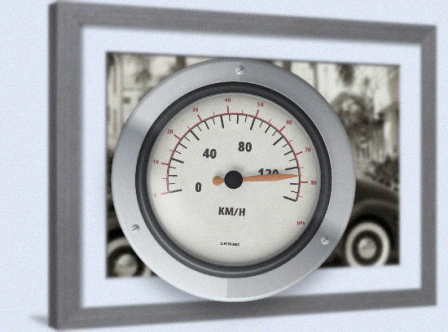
125 km/h
